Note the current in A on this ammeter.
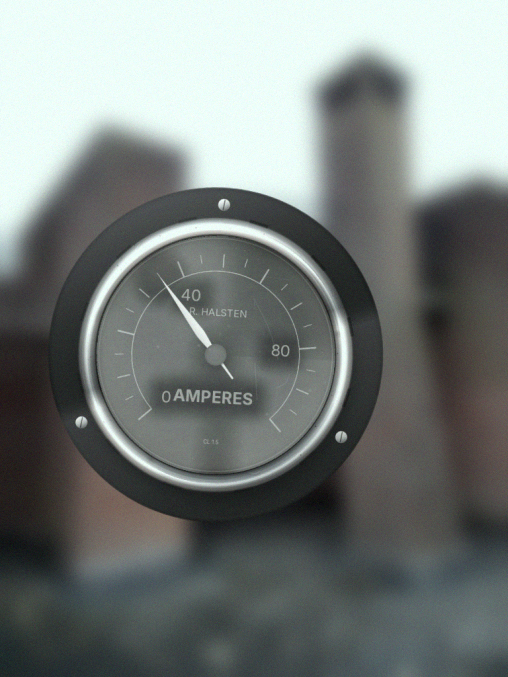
35 A
